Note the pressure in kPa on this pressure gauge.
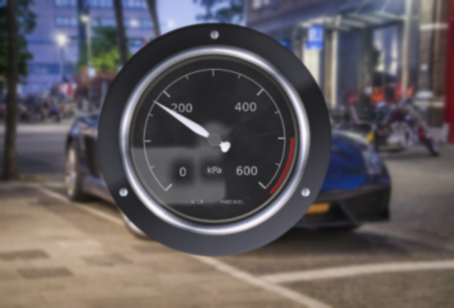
175 kPa
